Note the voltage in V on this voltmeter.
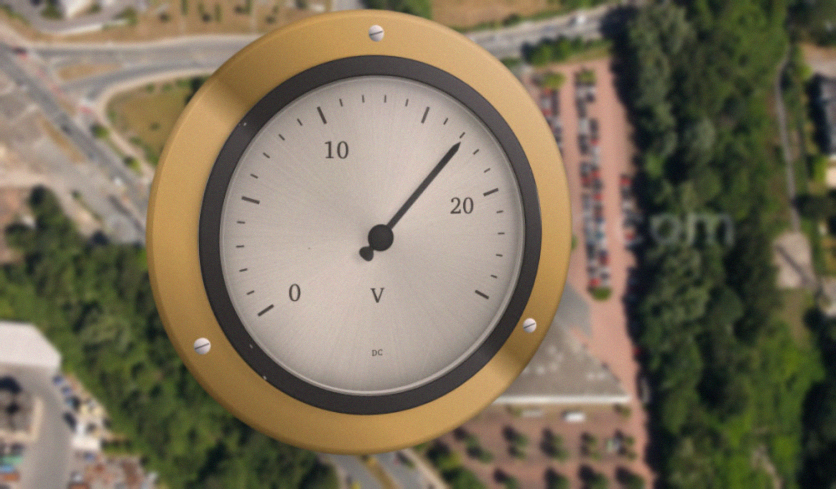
17 V
